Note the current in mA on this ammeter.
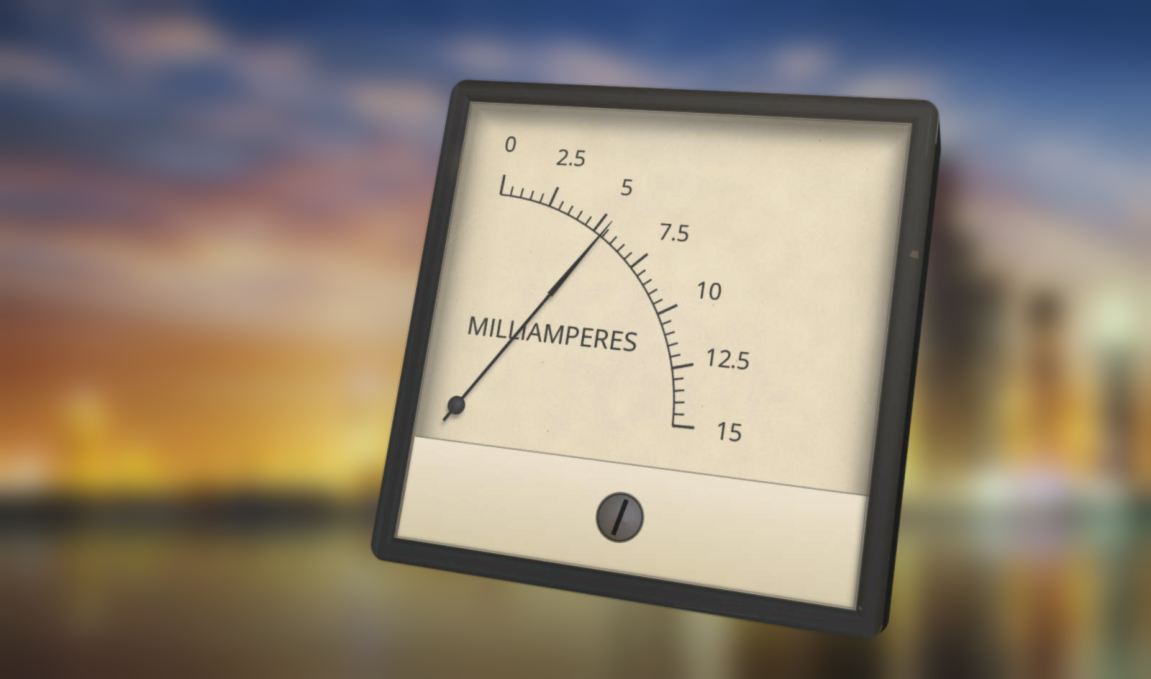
5.5 mA
